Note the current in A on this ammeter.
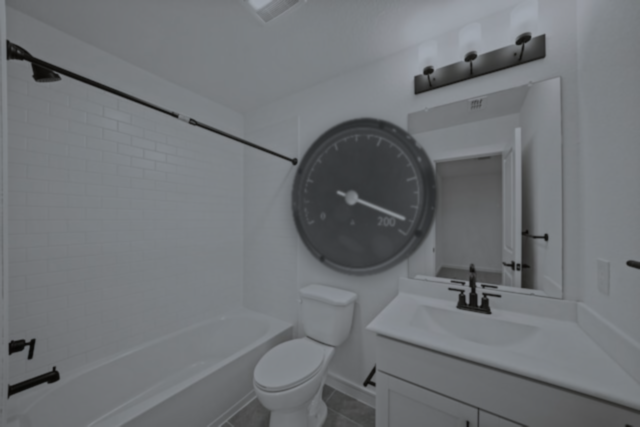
190 A
